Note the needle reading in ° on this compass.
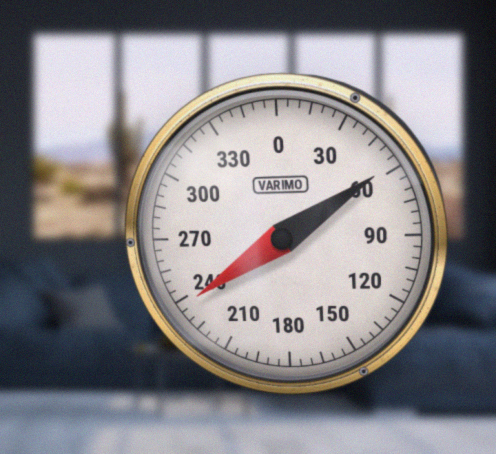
237.5 °
